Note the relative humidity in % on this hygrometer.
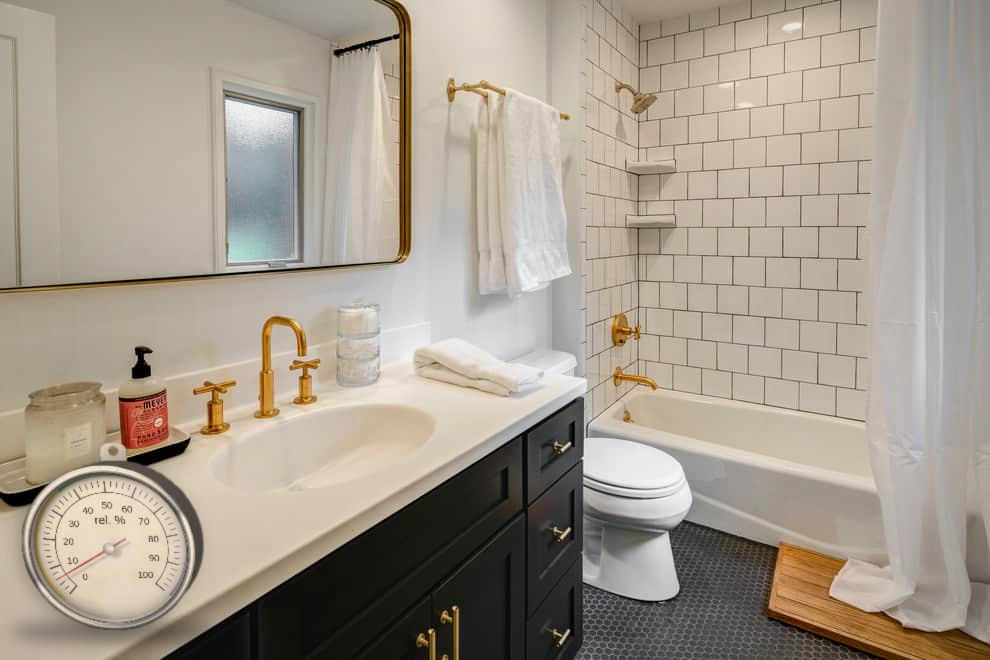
6 %
